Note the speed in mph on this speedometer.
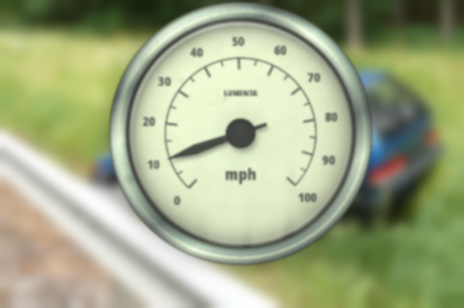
10 mph
